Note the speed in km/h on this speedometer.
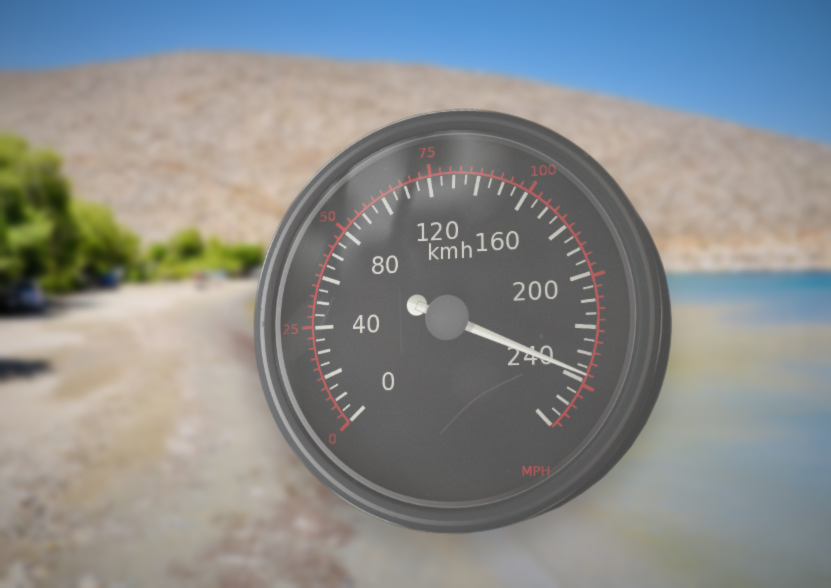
237.5 km/h
